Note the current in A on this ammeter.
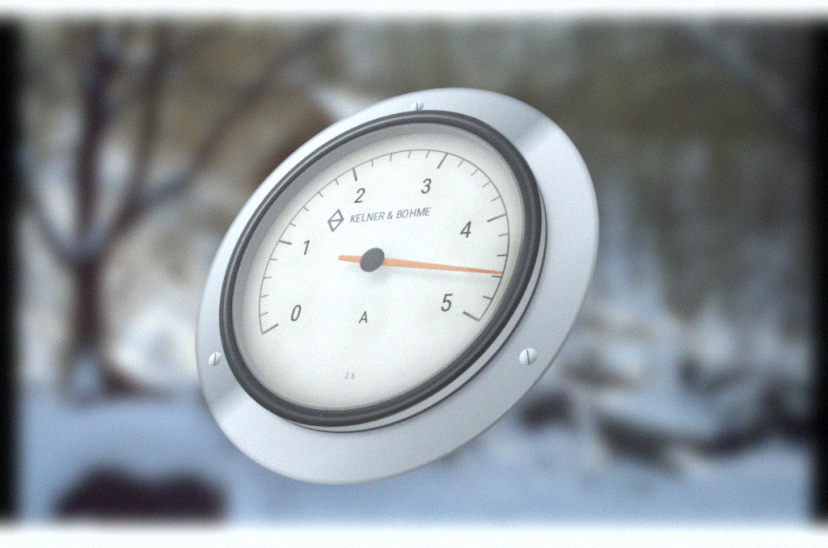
4.6 A
